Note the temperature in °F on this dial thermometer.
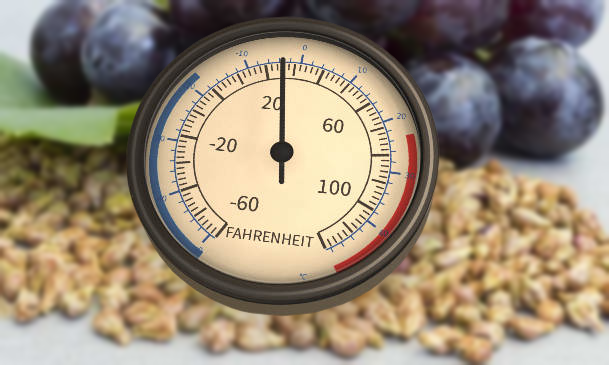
26 °F
